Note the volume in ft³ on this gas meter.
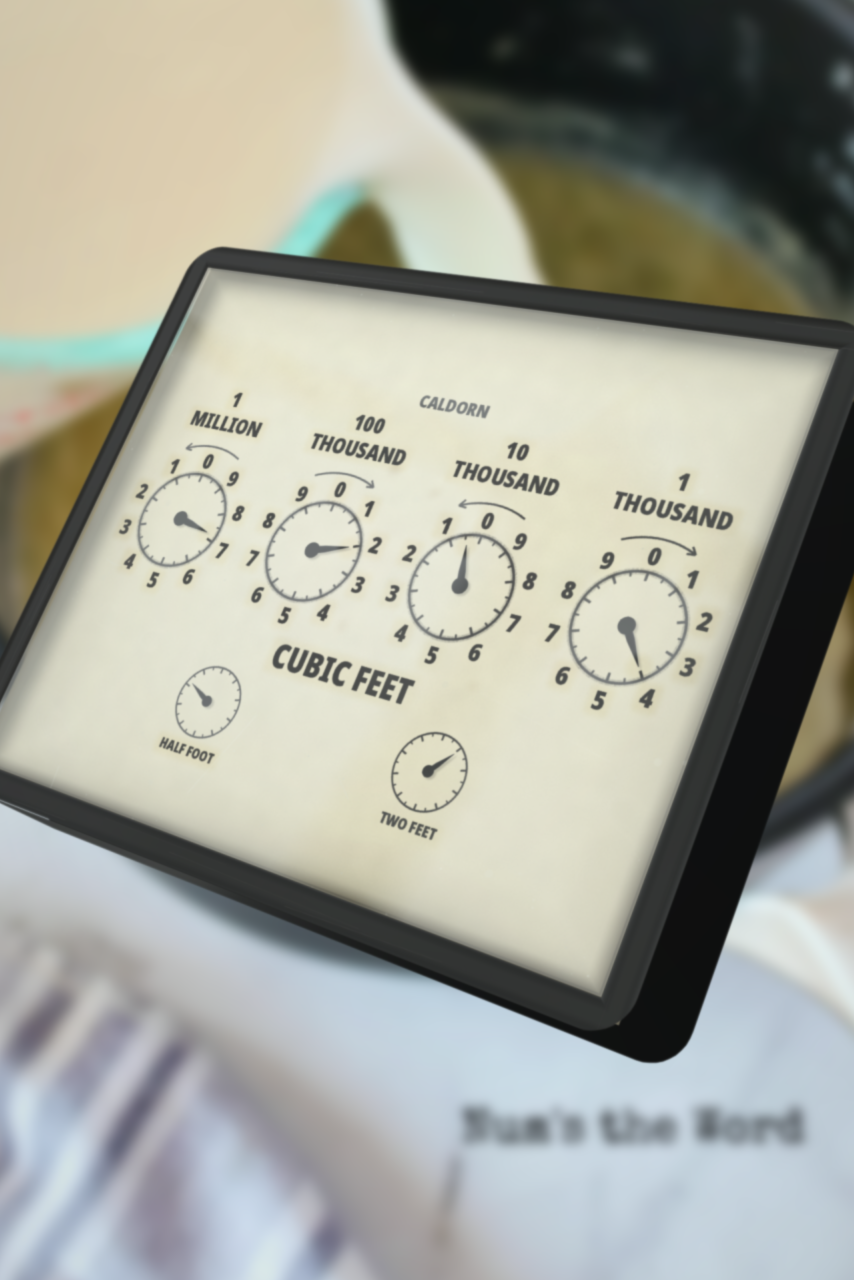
720400 ft³
